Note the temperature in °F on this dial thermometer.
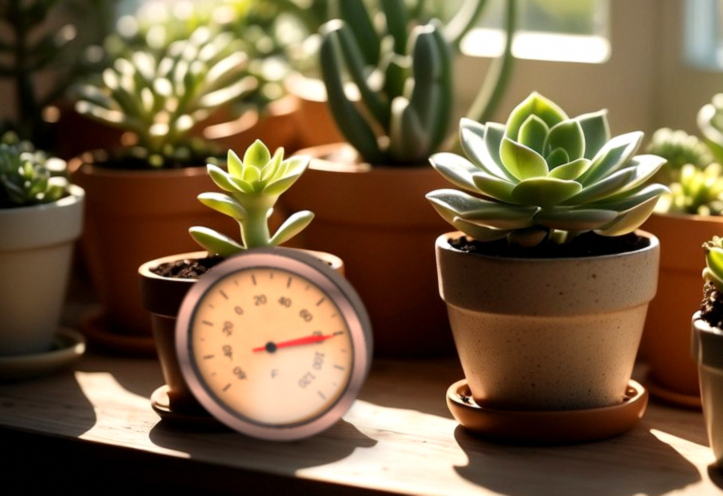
80 °F
